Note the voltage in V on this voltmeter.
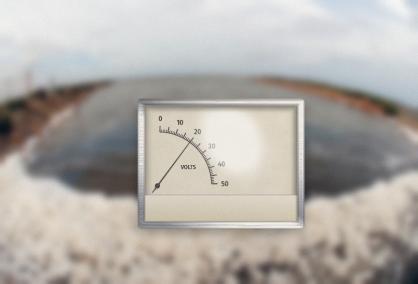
20 V
